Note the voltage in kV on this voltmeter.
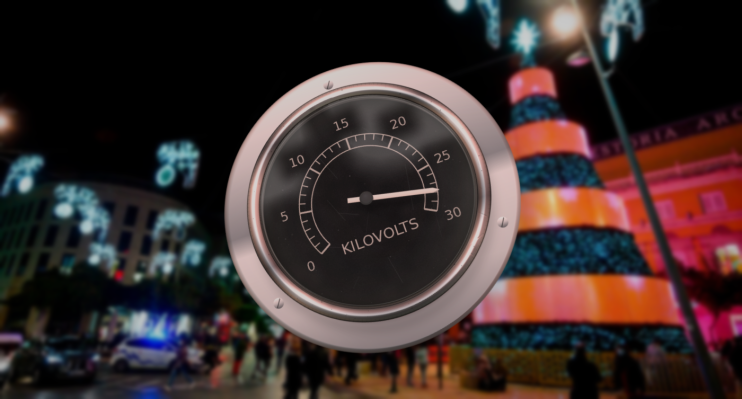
28 kV
